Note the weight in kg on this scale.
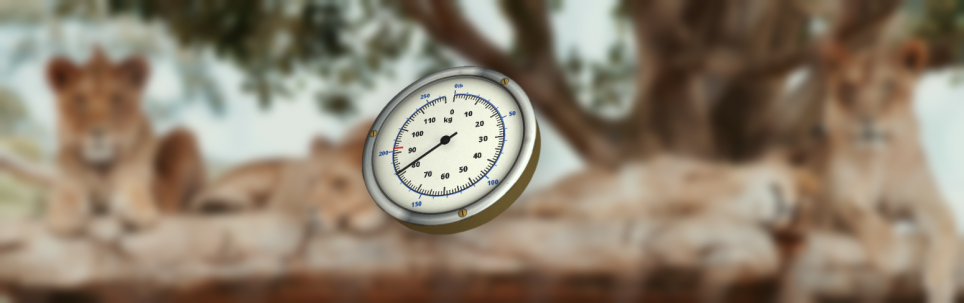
80 kg
